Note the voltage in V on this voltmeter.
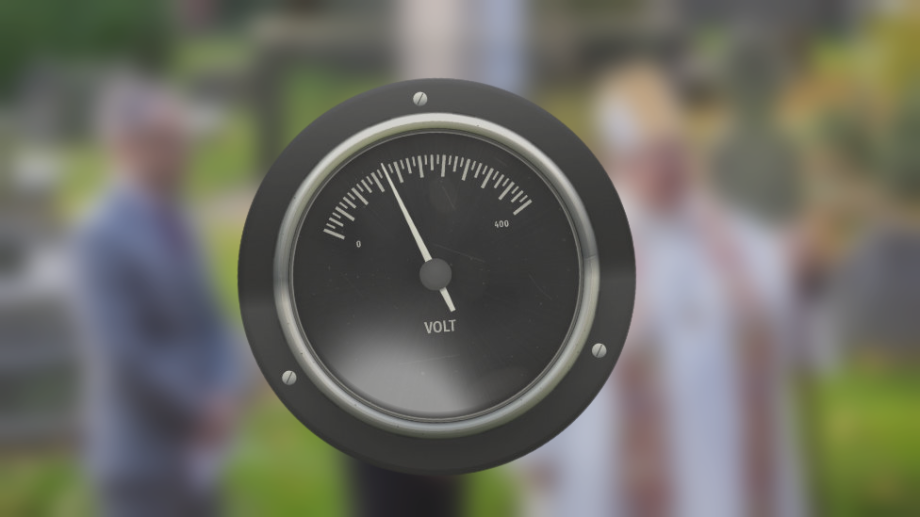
140 V
